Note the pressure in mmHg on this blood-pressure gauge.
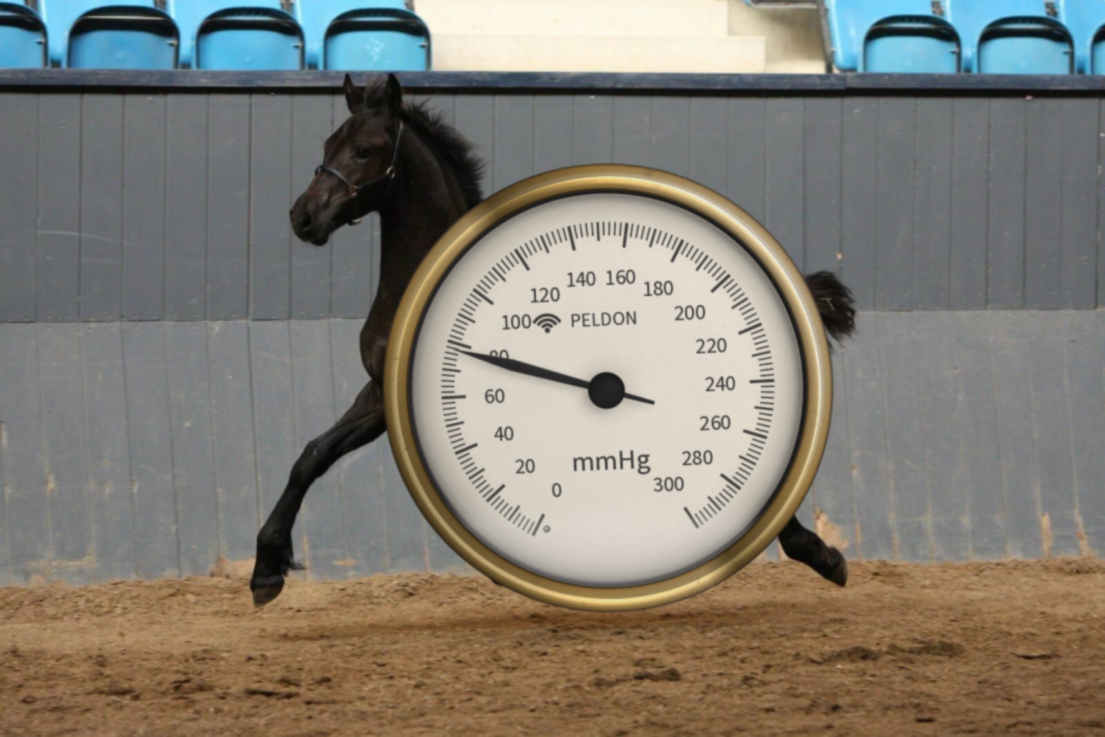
78 mmHg
